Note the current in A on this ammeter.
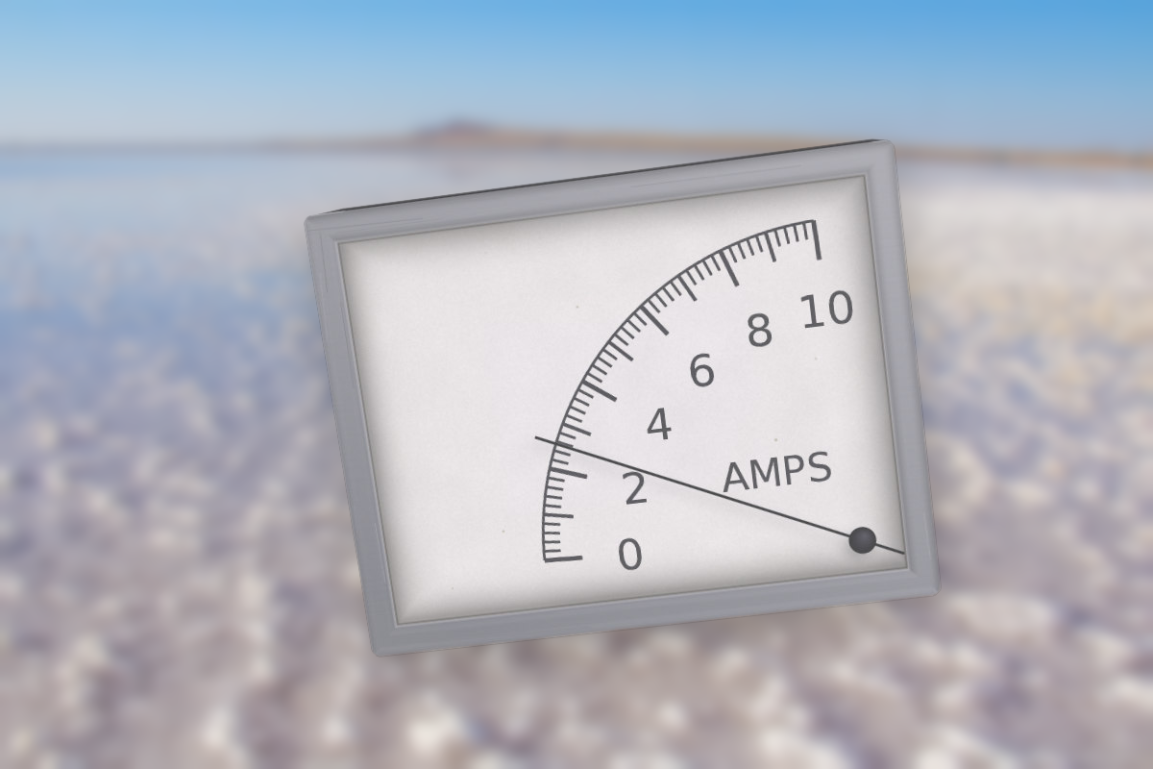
2.6 A
